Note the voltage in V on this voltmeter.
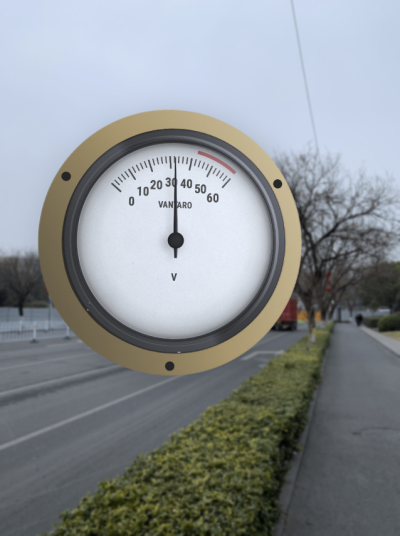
32 V
